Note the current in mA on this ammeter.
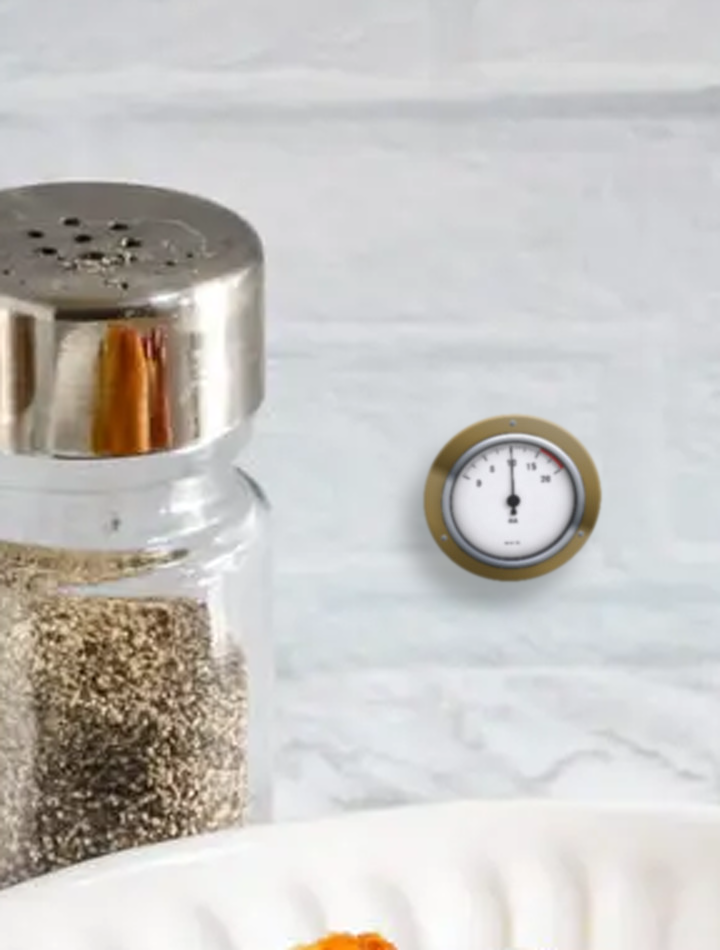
10 mA
